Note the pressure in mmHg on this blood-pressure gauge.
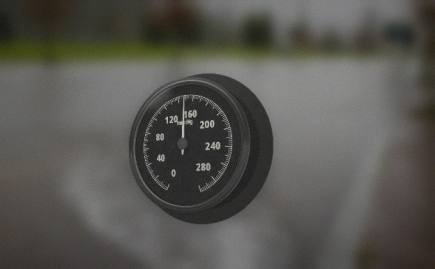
150 mmHg
